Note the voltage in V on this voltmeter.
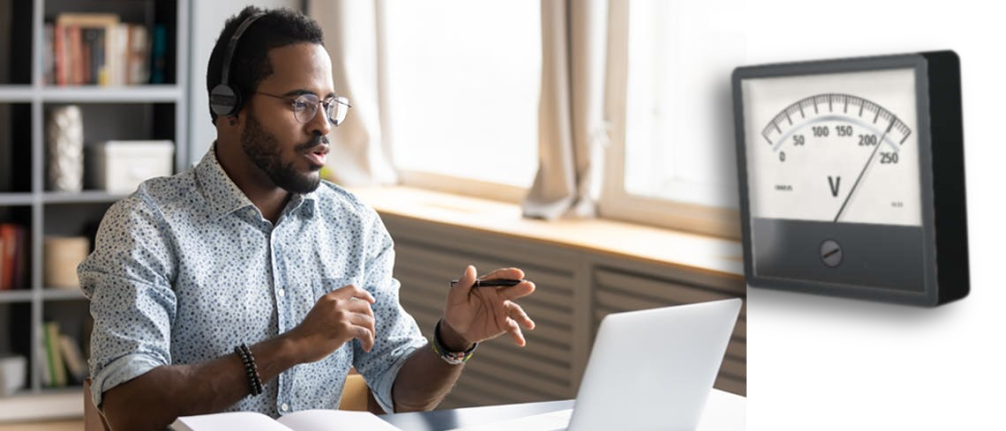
225 V
